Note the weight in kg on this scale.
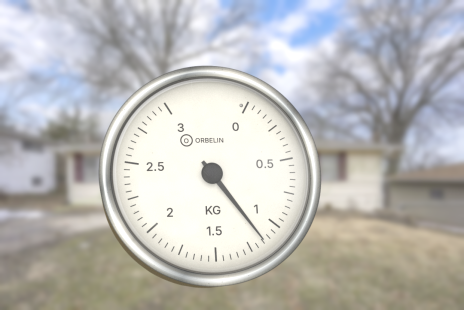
1.15 kg
